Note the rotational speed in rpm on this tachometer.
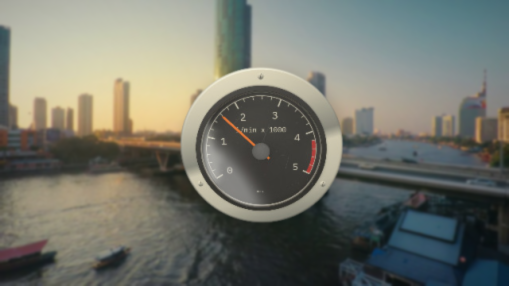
1600 rpm
